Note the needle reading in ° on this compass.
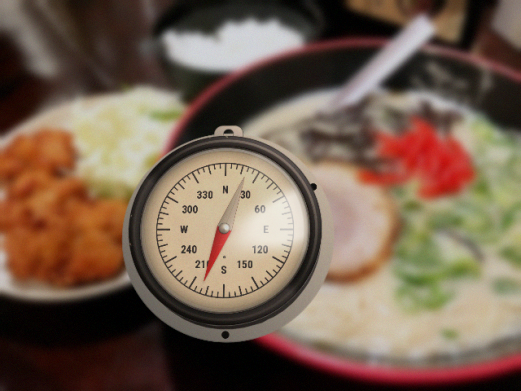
200 °
